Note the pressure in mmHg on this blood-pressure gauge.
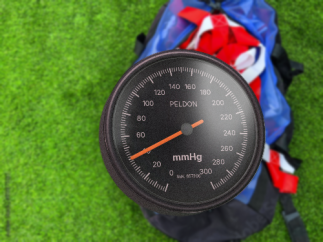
40 mmHg
